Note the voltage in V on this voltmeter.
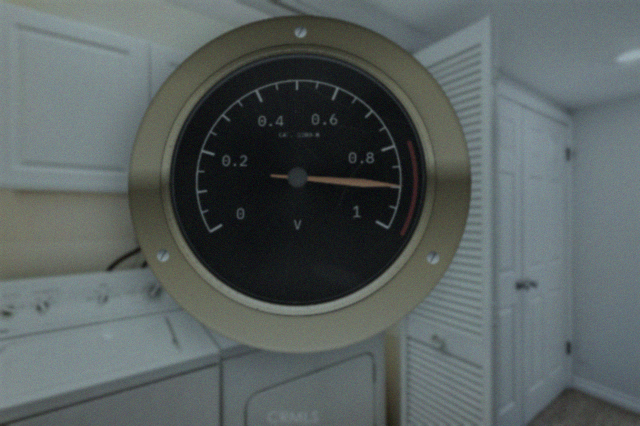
0.9 V
